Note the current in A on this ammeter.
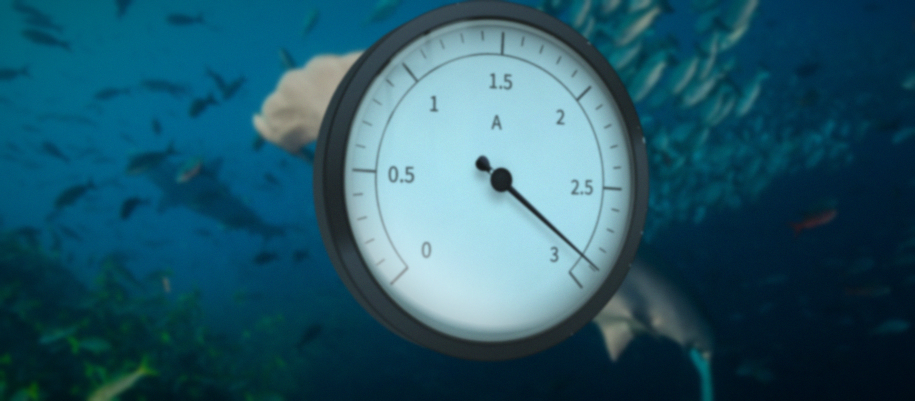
2.9 A
